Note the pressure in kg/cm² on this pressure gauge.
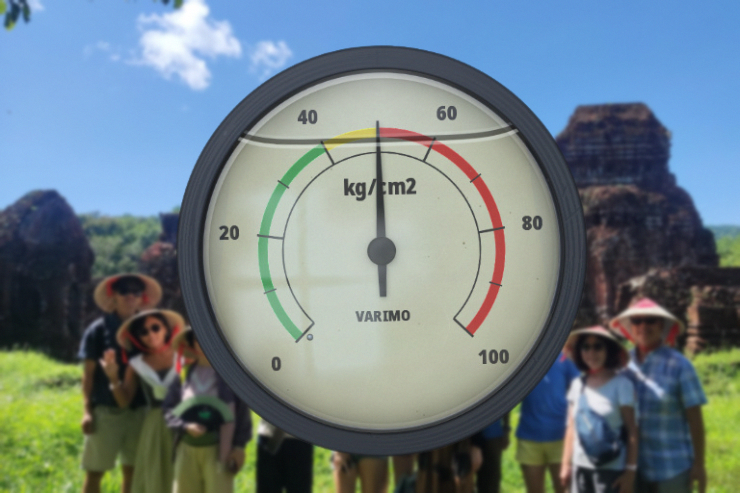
50 kg/cm²
